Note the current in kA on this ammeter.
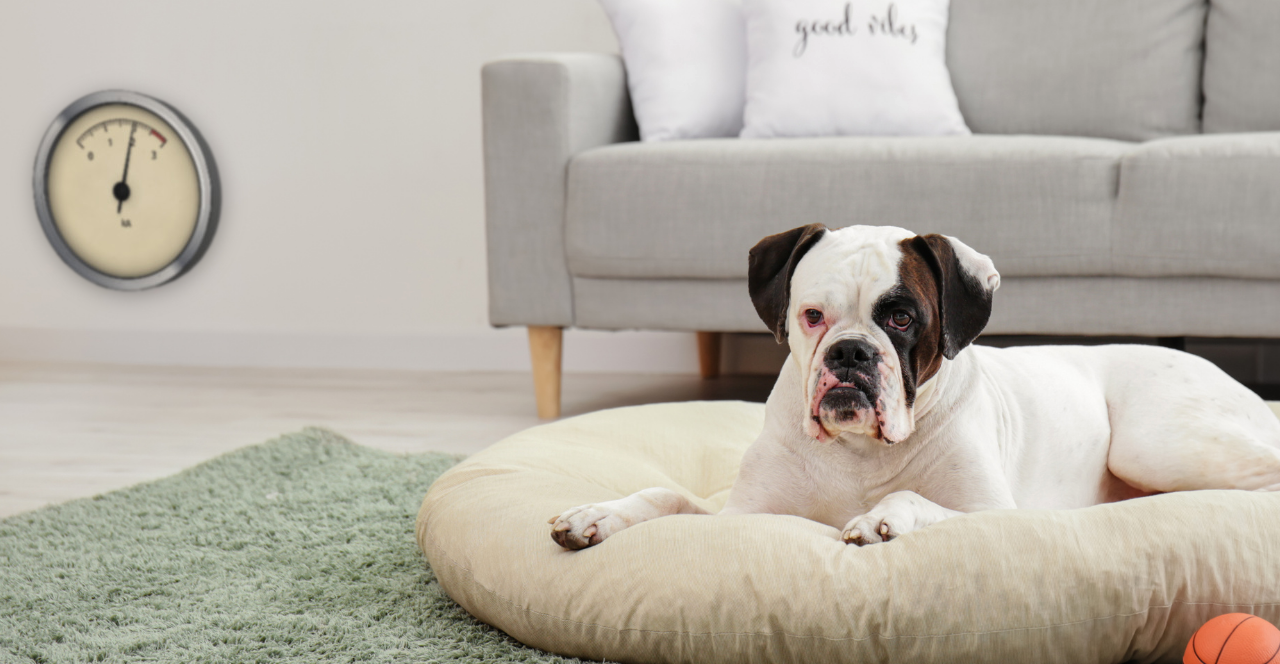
2 kA
